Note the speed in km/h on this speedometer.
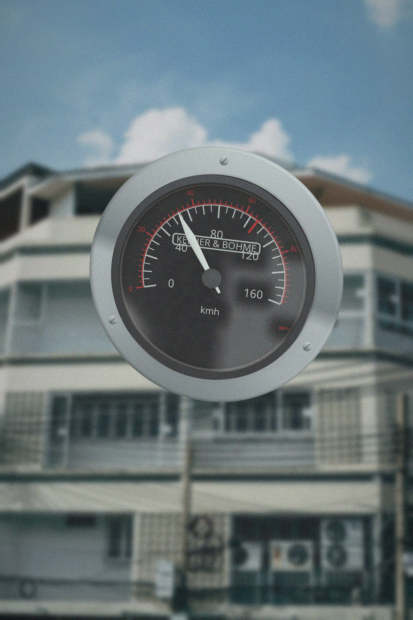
55 km/h
